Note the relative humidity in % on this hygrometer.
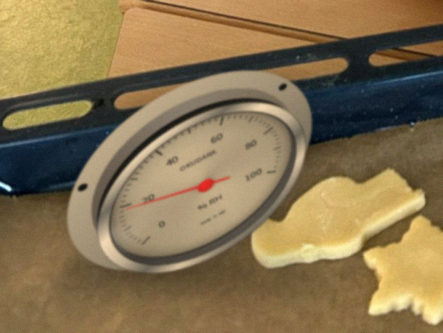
20 %
